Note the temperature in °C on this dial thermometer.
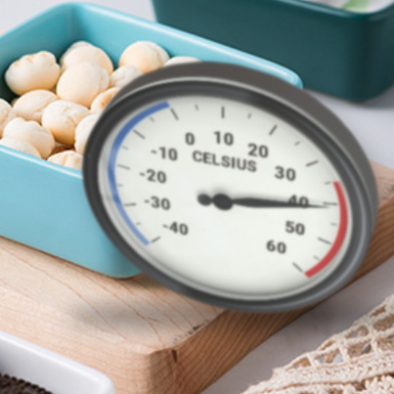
40 °C
